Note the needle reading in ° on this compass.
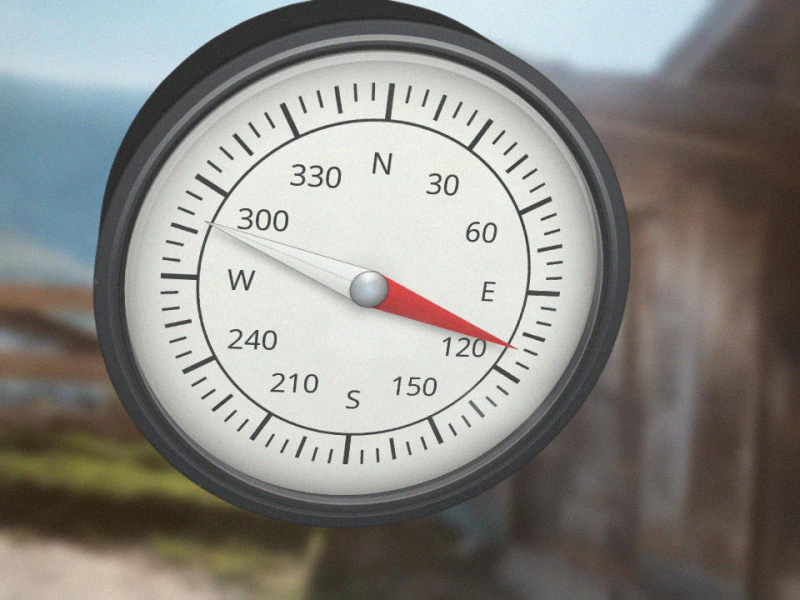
110 °
